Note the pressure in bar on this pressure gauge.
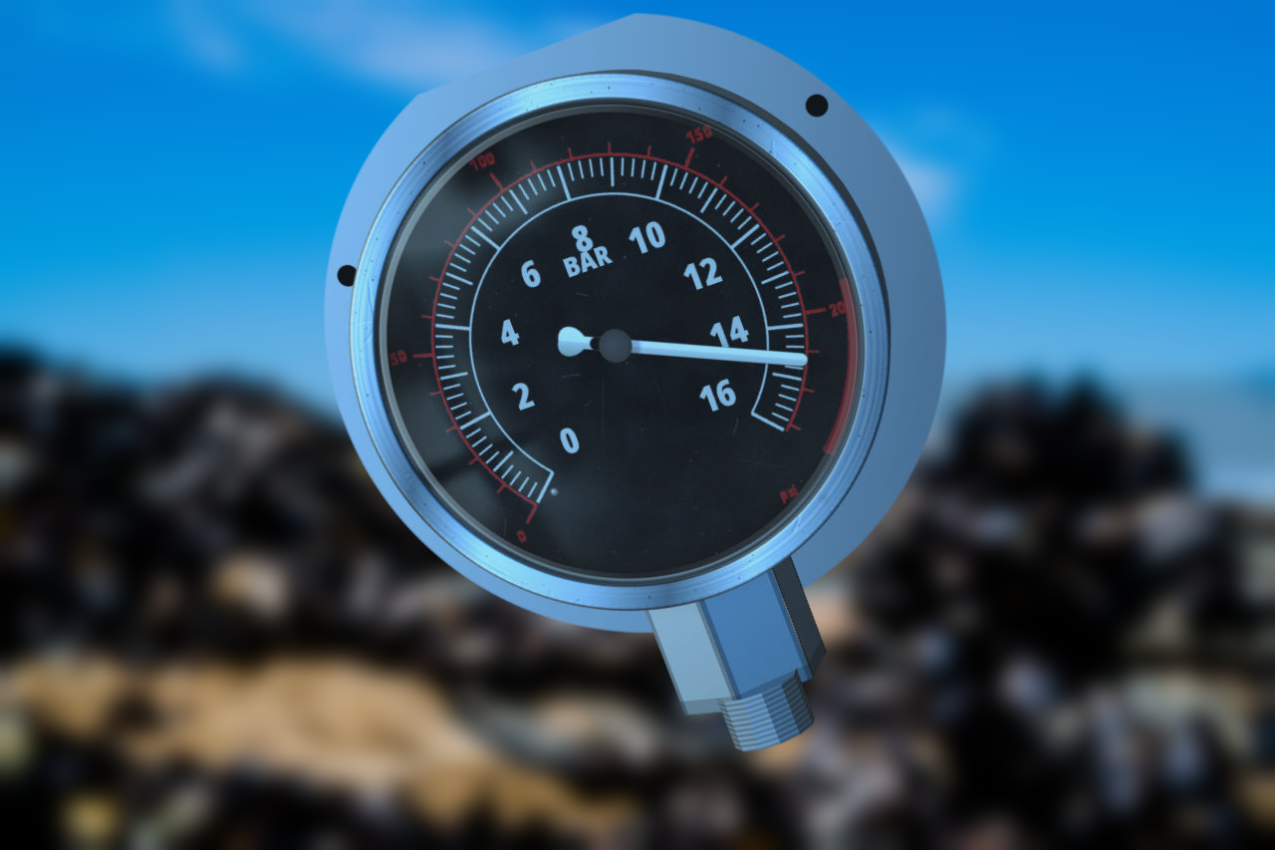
14.6 bar
